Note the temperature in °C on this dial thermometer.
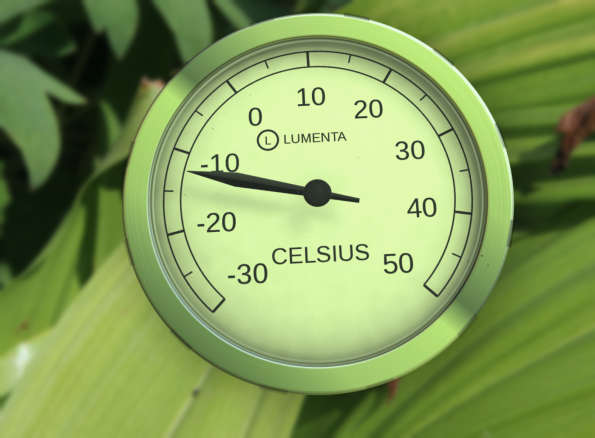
-12.5 °C
